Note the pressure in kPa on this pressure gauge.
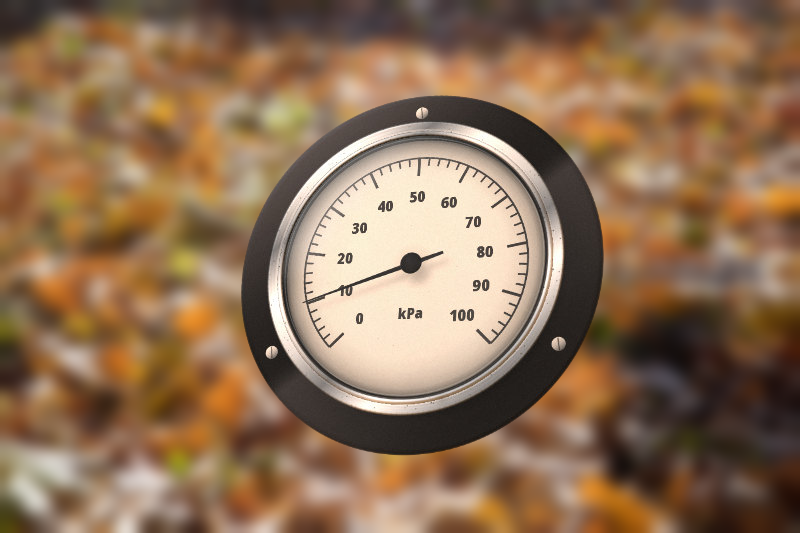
10 kPa
